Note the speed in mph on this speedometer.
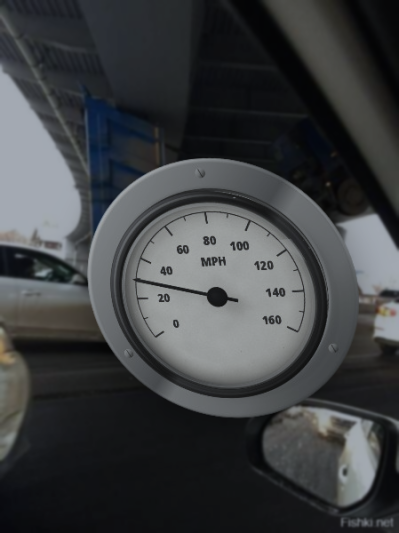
30 mph
